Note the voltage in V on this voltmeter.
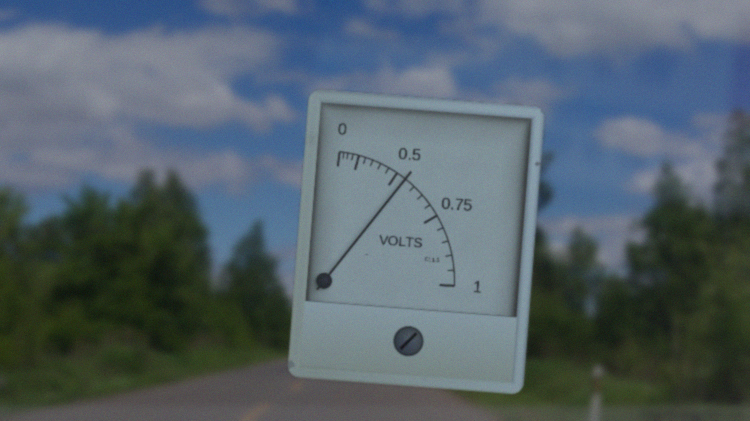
0.55 V
